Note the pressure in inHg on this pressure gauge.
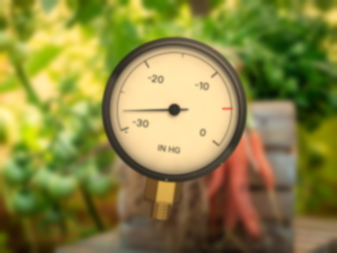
-27.5 inHg
